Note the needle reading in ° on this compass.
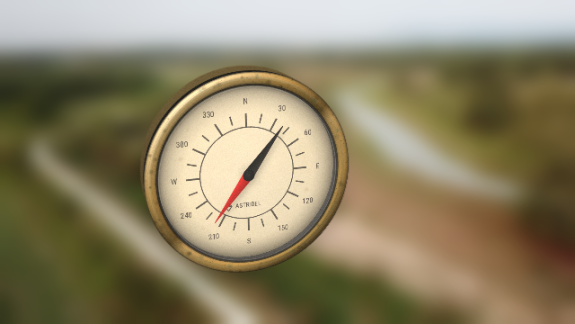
217.5 °
